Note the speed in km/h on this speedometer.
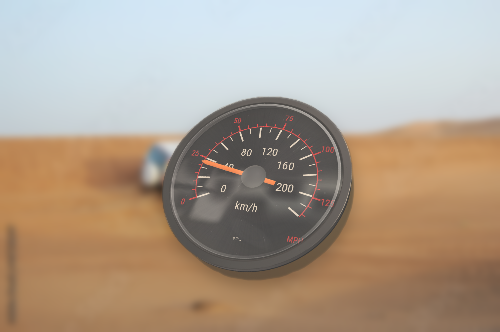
35 km/h
